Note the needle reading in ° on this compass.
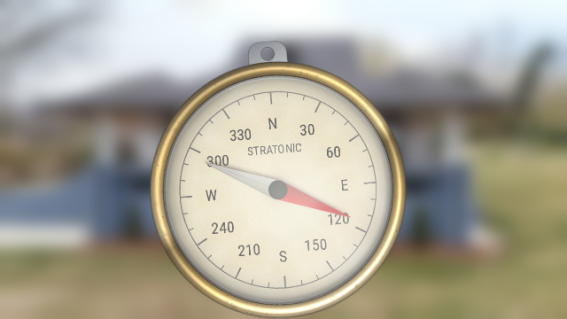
115 °
